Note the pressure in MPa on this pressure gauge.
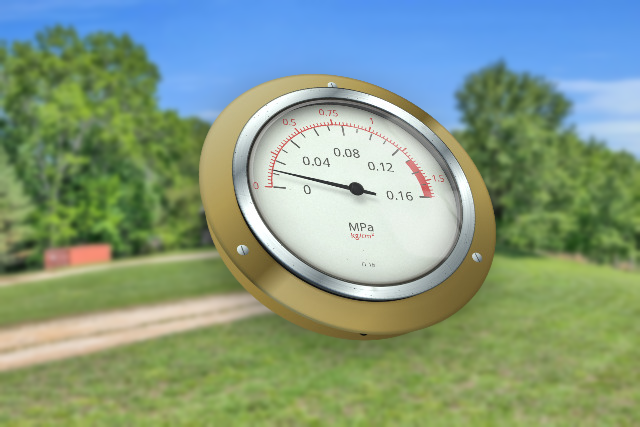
0.01 MPa
